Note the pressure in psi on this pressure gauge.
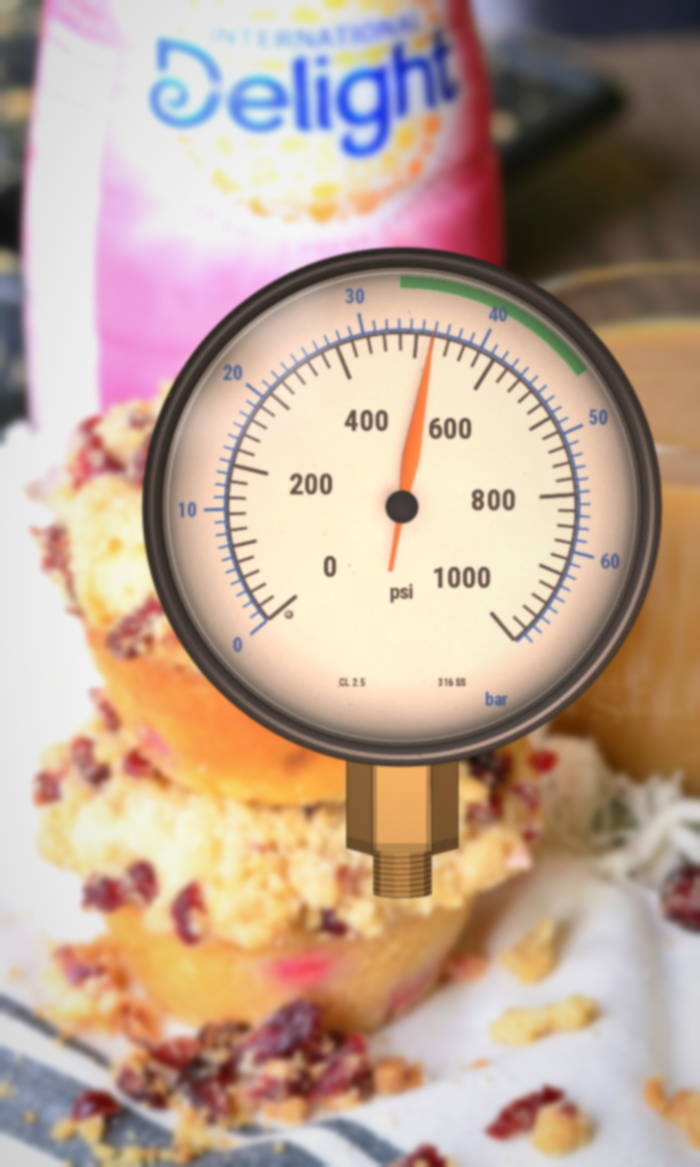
520 psi
